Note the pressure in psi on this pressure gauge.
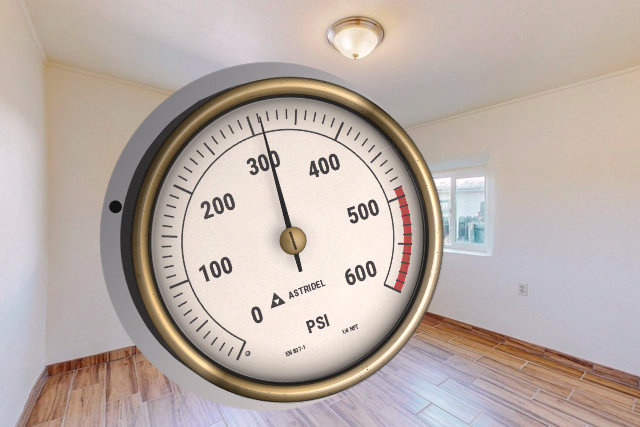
310 psi
